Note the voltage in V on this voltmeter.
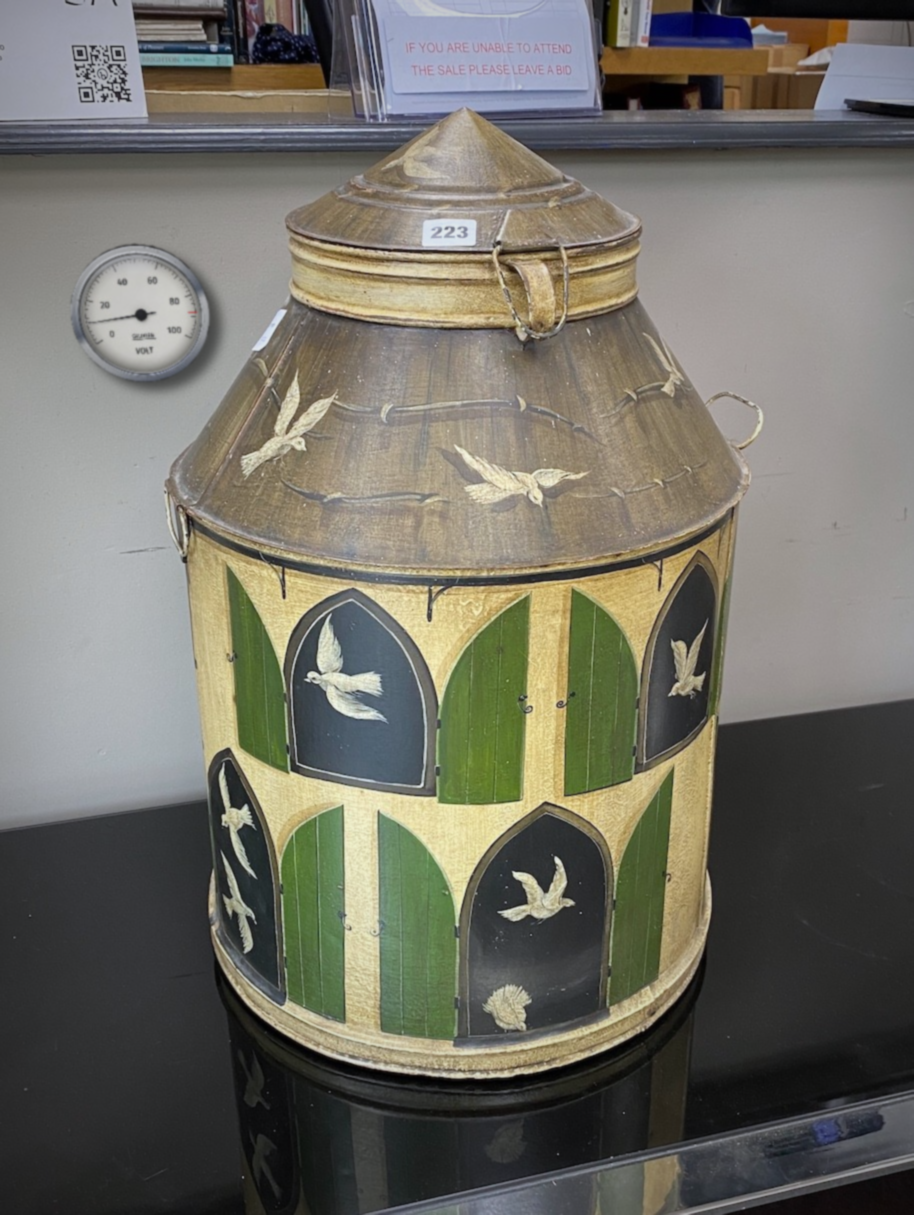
10 V
